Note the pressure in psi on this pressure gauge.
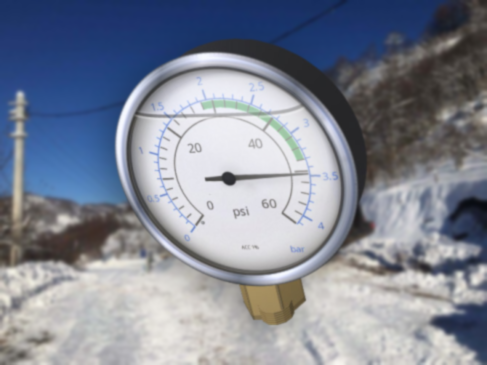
50 psi
